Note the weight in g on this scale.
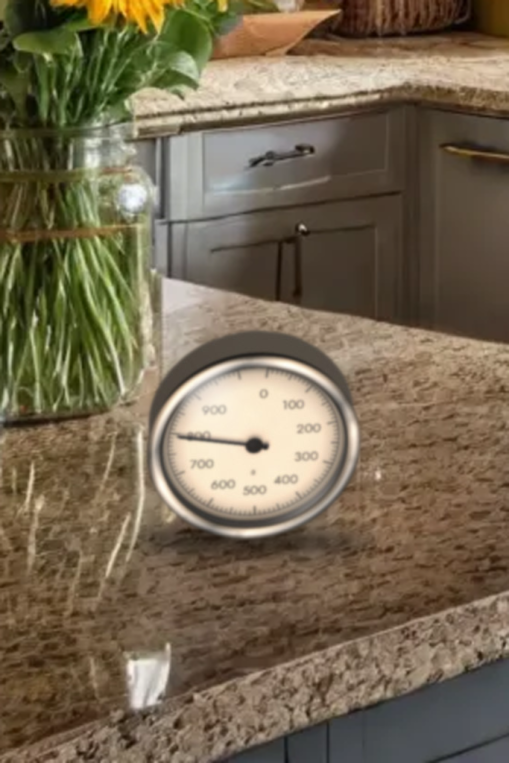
800 g
